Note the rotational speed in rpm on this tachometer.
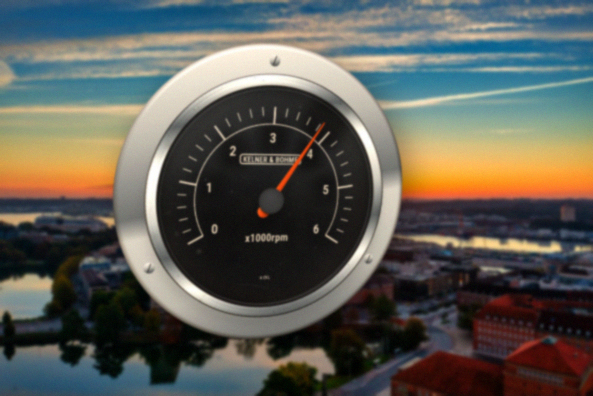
3800 rpm
